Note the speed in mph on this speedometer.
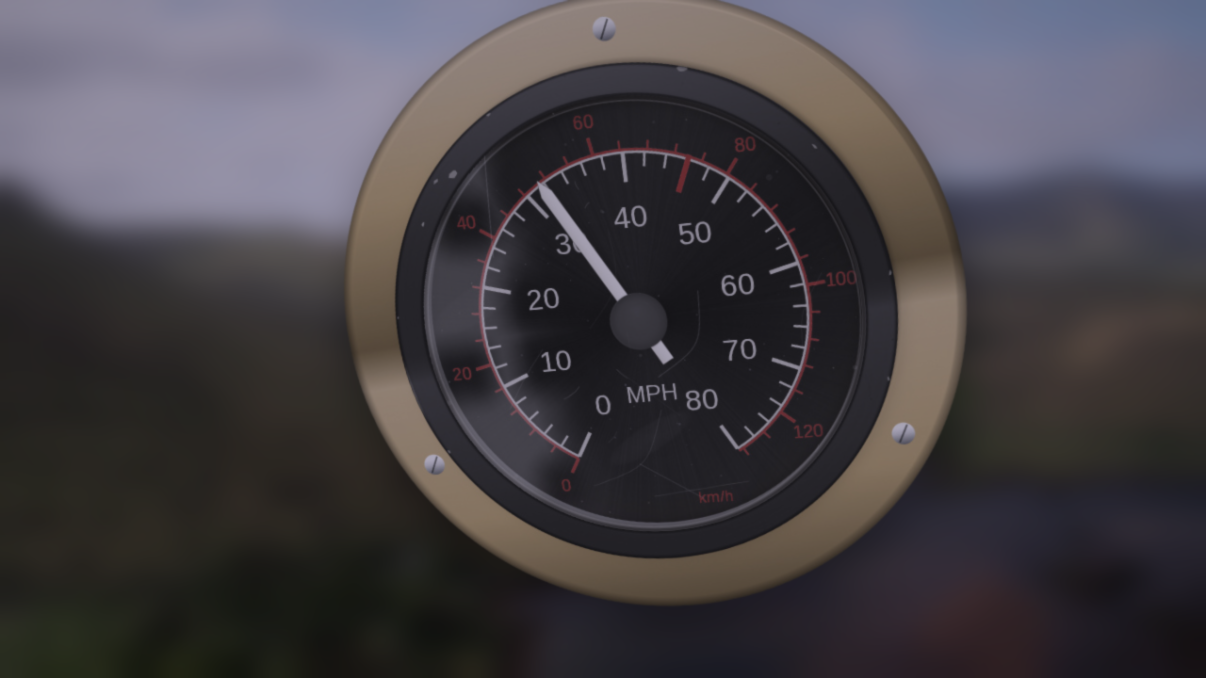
32 mph
